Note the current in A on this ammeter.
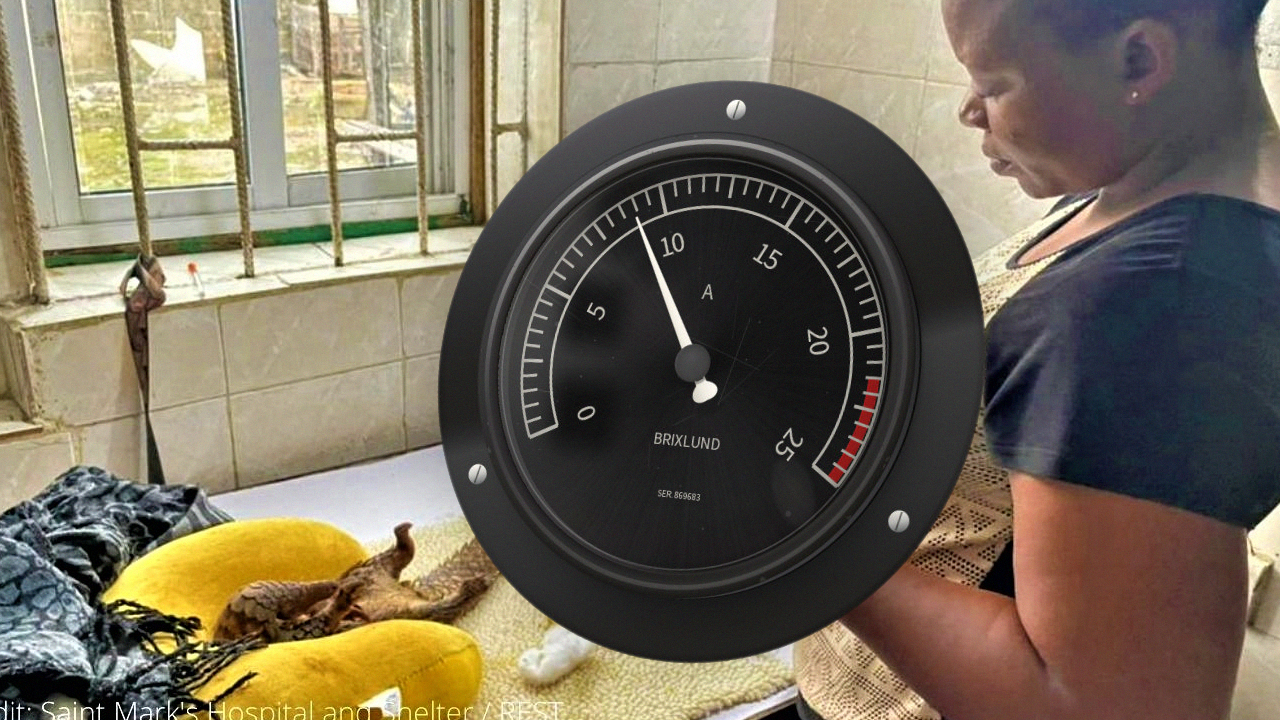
9 A
